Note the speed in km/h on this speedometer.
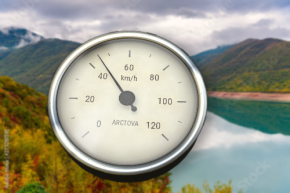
45 km/h
